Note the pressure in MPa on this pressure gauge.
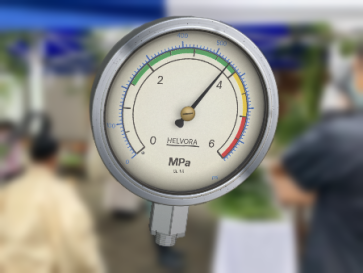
3.75 MPa
